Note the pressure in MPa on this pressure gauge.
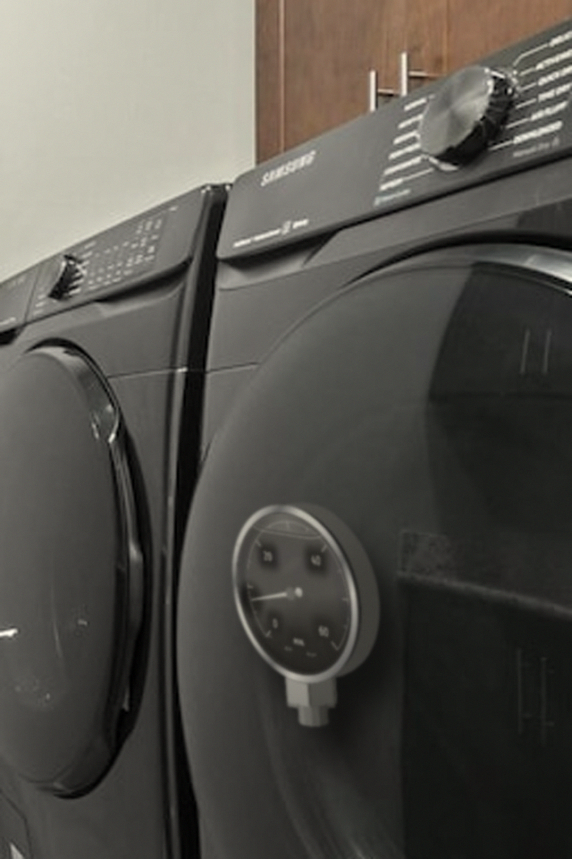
7.5 MPa
